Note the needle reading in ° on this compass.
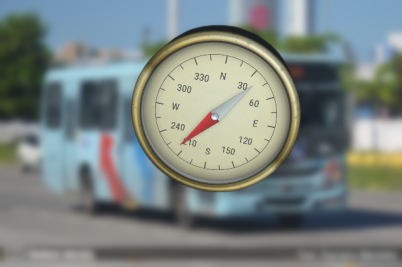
217.5 °
